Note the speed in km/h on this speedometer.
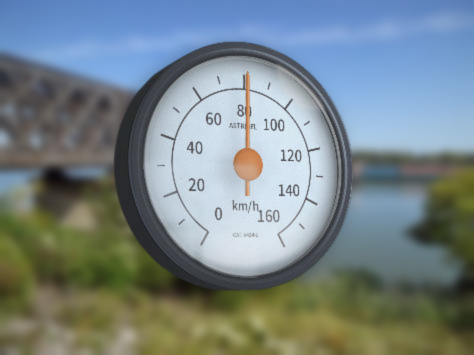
80 km/h
